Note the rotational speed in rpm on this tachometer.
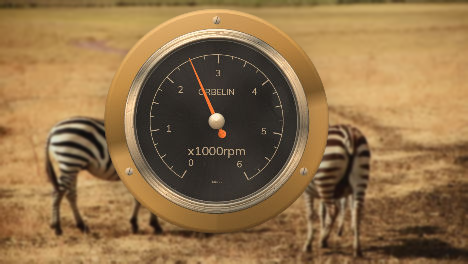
2500 rpm
